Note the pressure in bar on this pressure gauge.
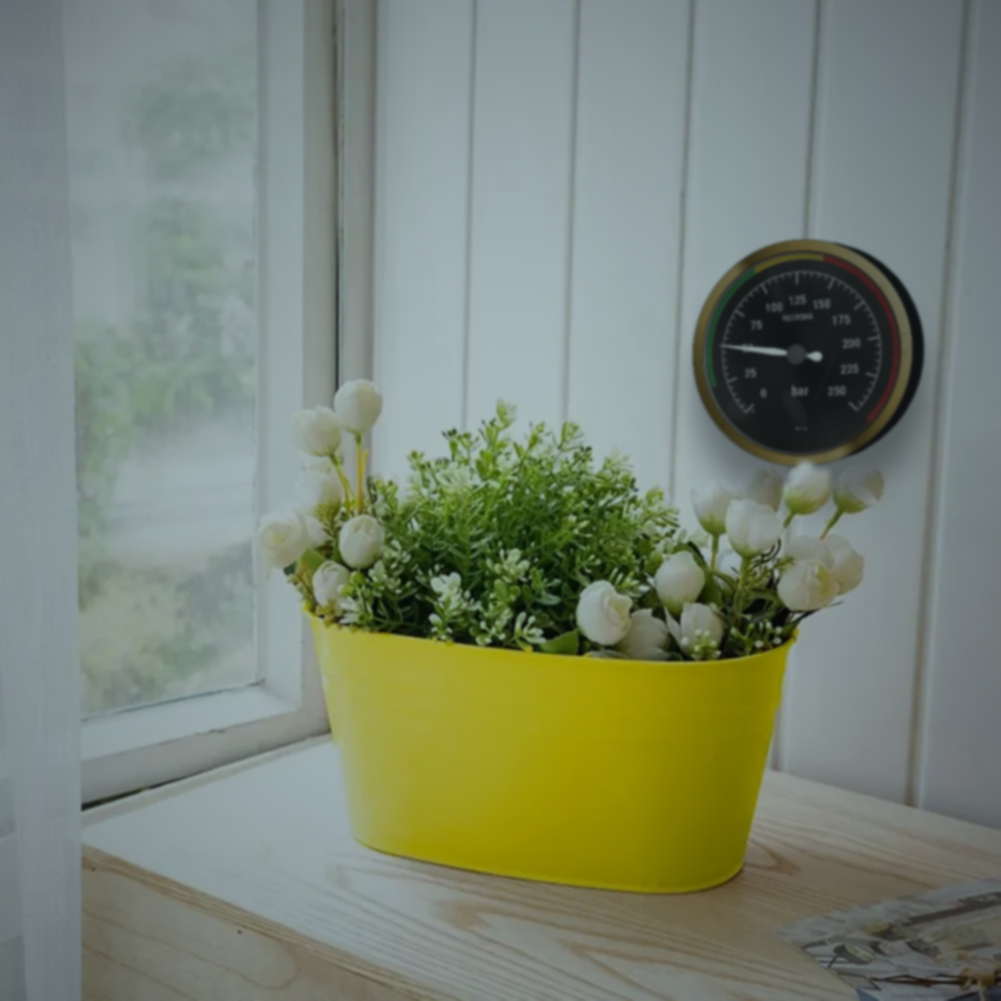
50 bar
